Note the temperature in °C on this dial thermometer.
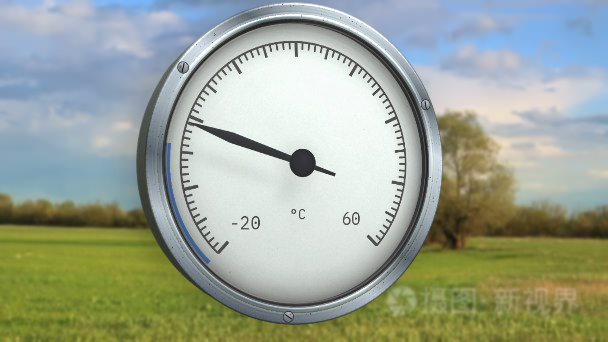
-1 °C
